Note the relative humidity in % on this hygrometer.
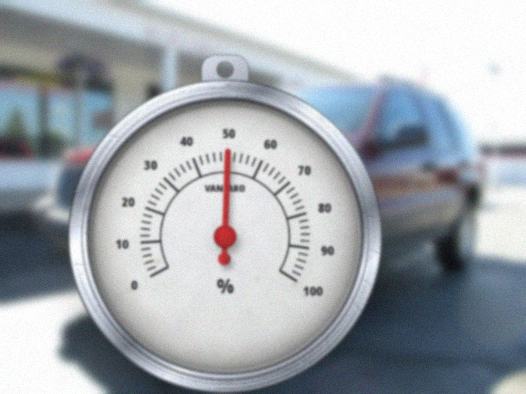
50 %
